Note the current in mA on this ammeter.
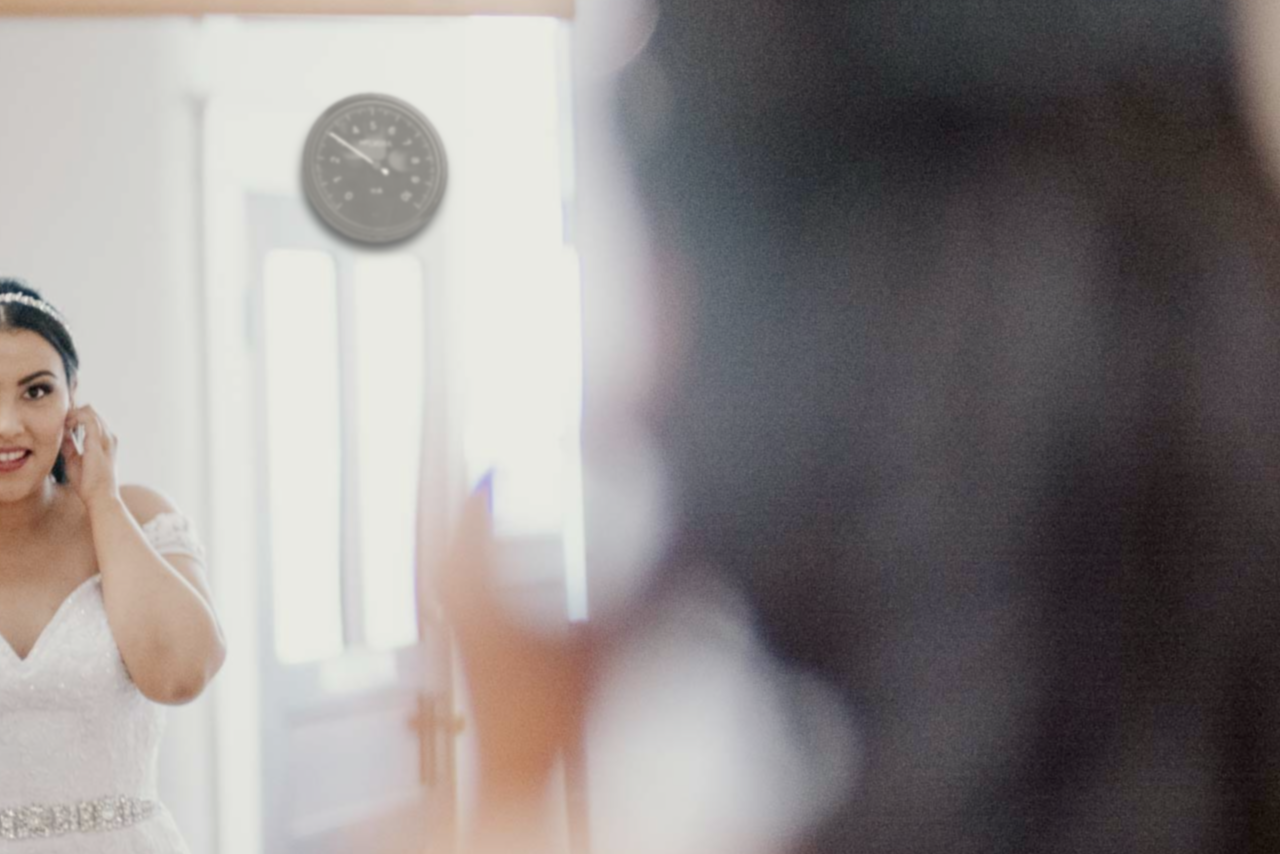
3 mA
